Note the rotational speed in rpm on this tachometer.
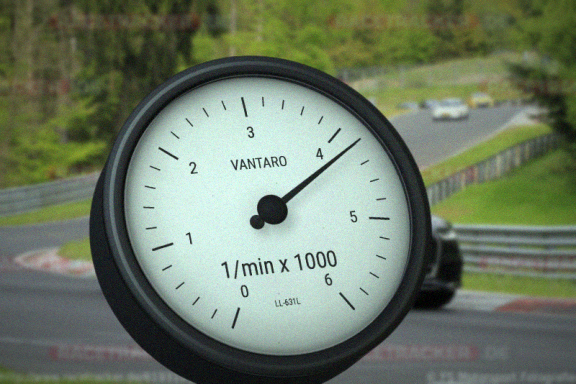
4200 rpm
